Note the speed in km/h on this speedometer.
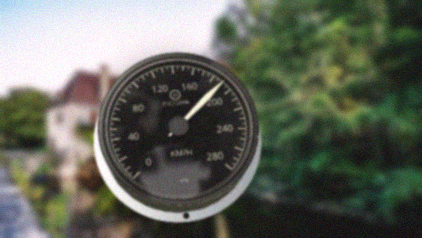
190 km/h
